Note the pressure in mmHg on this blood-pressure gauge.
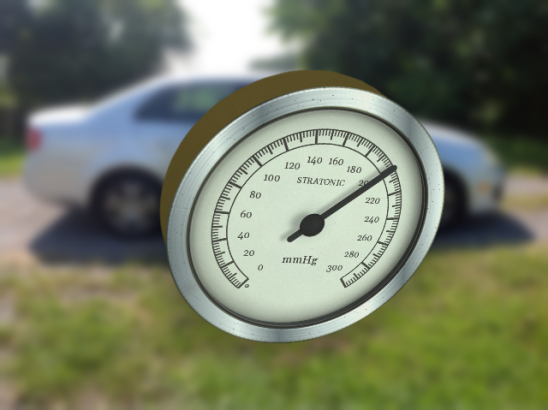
200 mmHg
